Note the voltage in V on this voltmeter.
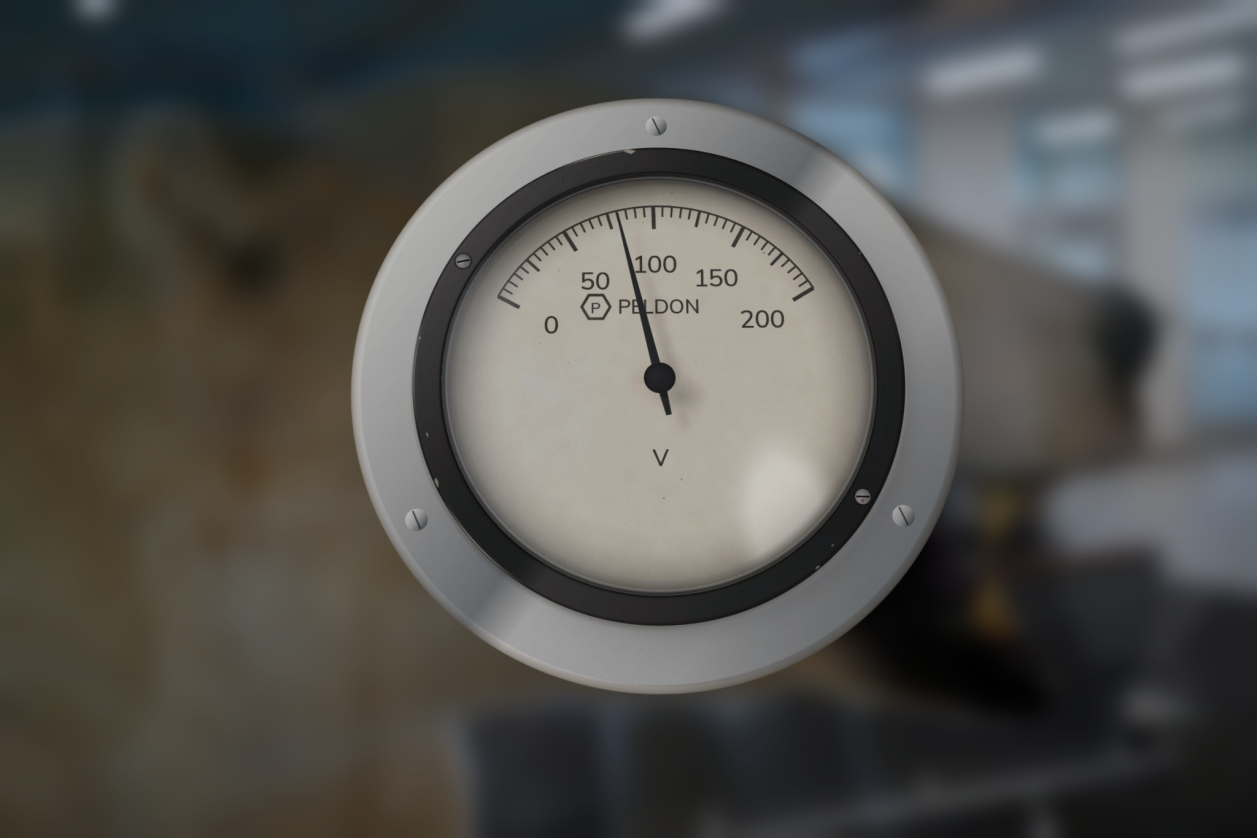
80 V
